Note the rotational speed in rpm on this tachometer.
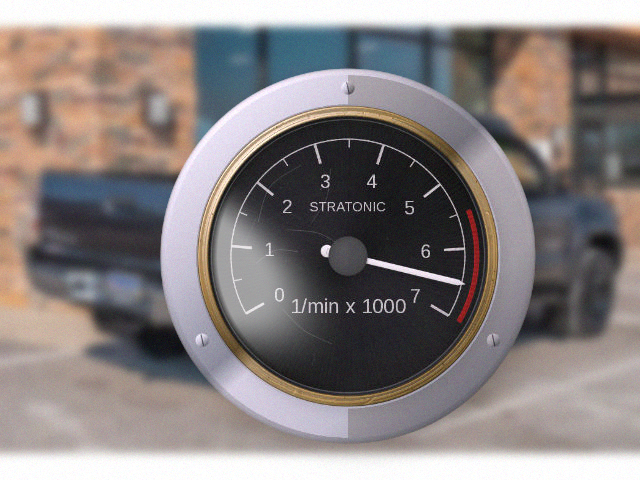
6500 rpm
